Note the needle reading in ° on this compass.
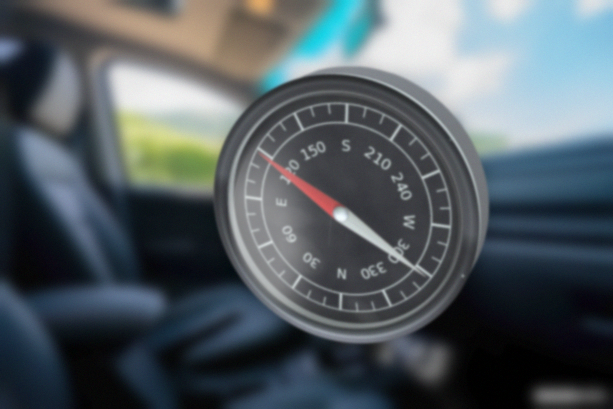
120 °
